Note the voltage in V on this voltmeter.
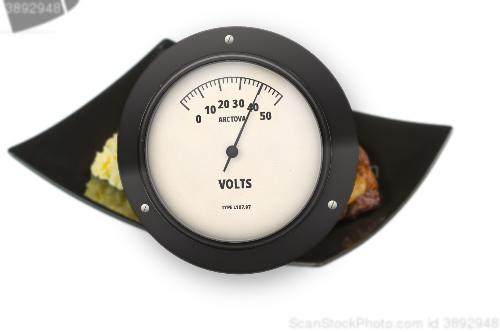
40 V
